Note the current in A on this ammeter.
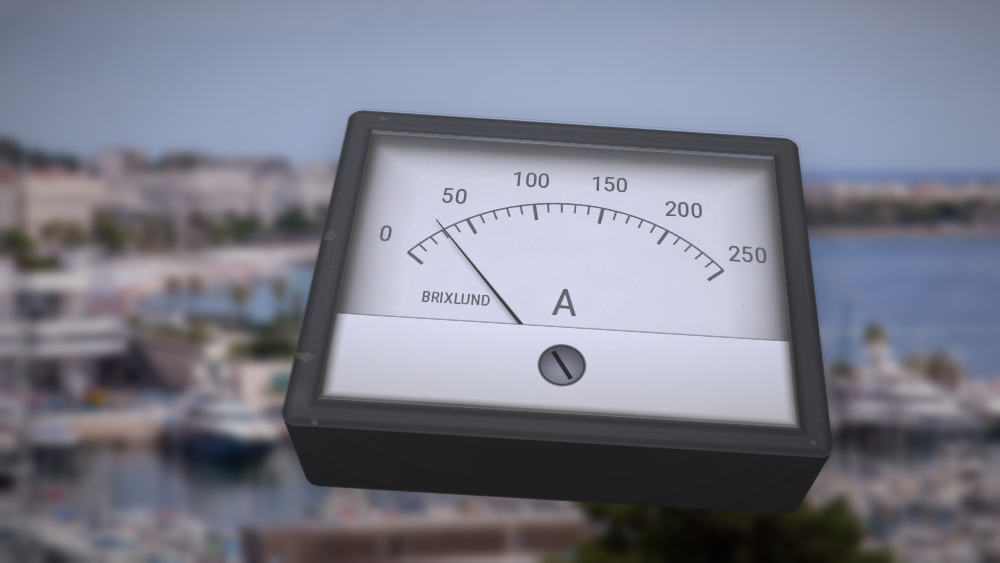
30 A
